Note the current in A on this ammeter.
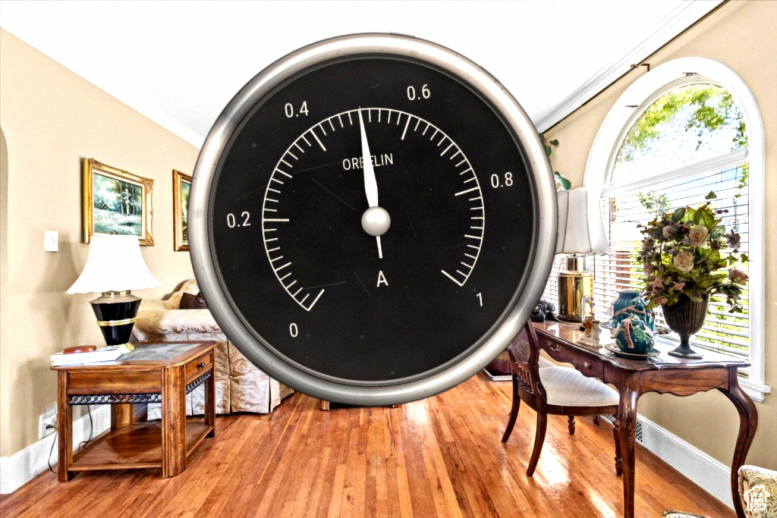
0.5 A
